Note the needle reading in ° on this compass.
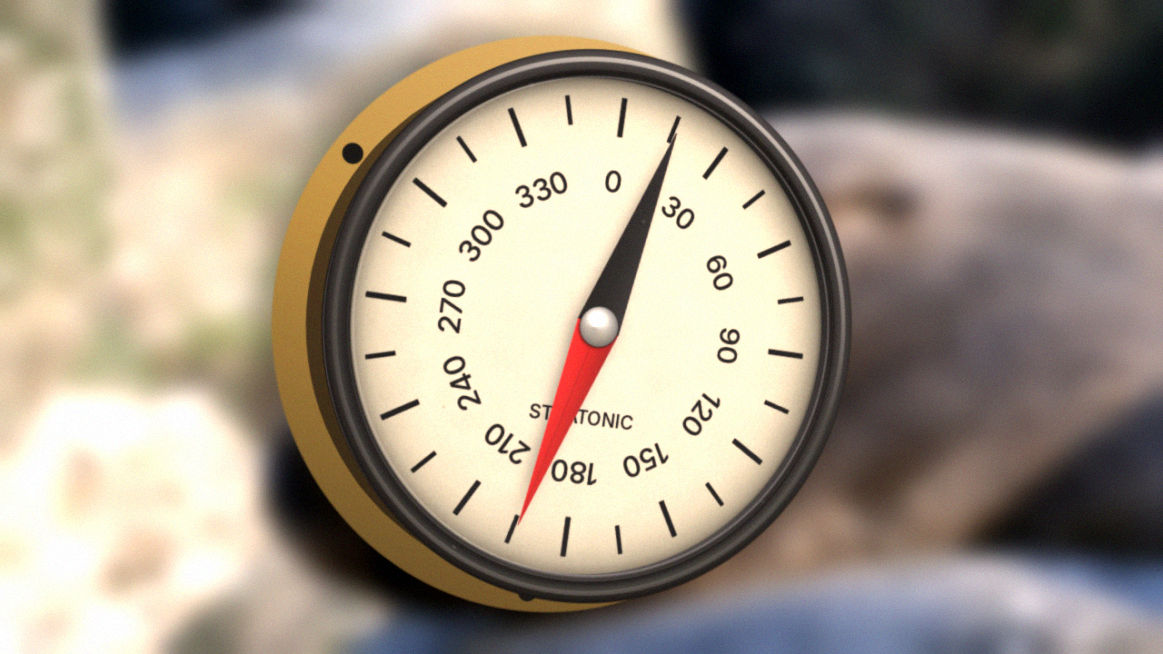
195 °
